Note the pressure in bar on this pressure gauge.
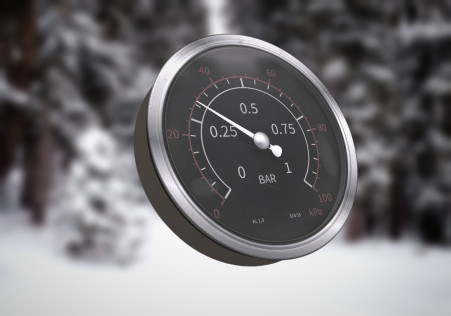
0.3 bar
